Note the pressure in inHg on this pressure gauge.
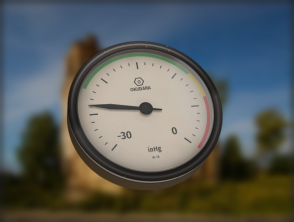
-24 inHg
